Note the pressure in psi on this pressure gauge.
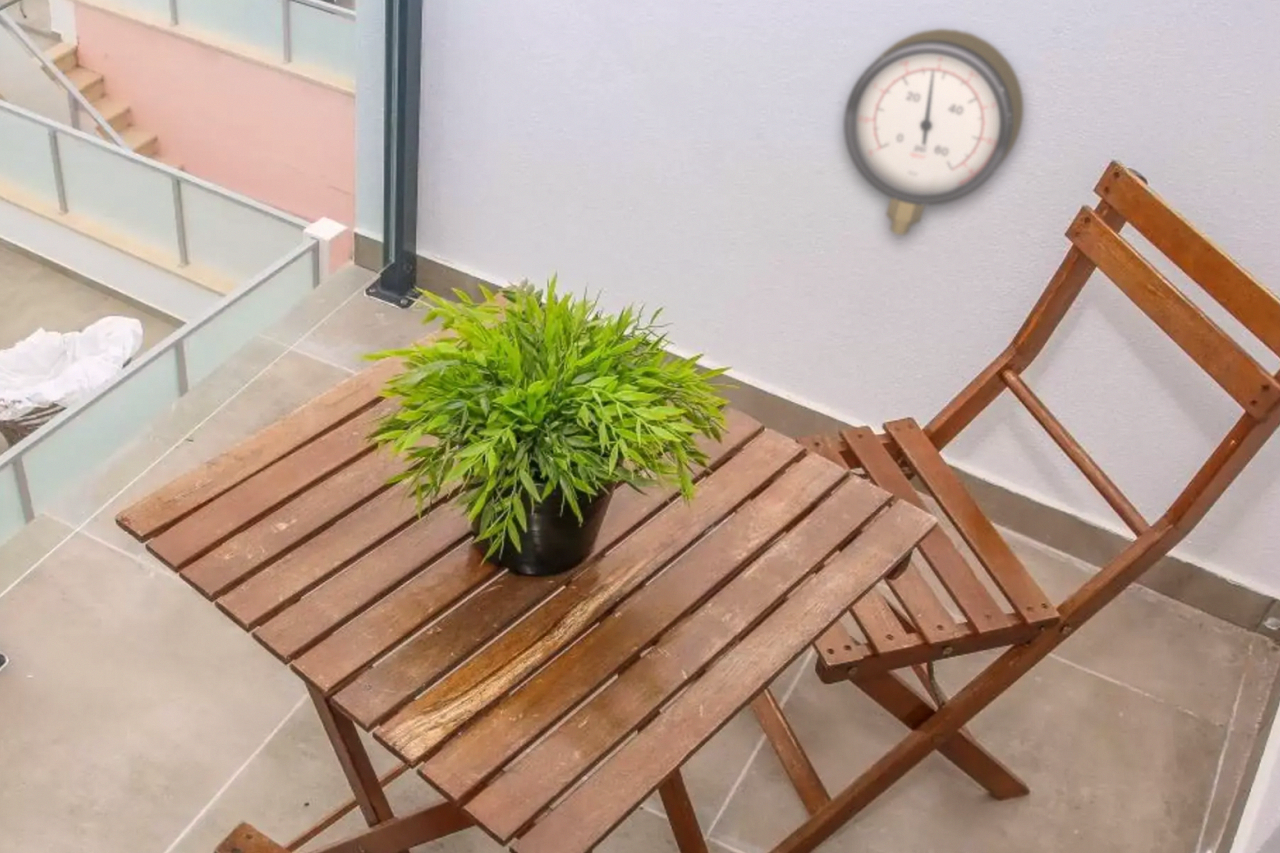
27.5 psi
